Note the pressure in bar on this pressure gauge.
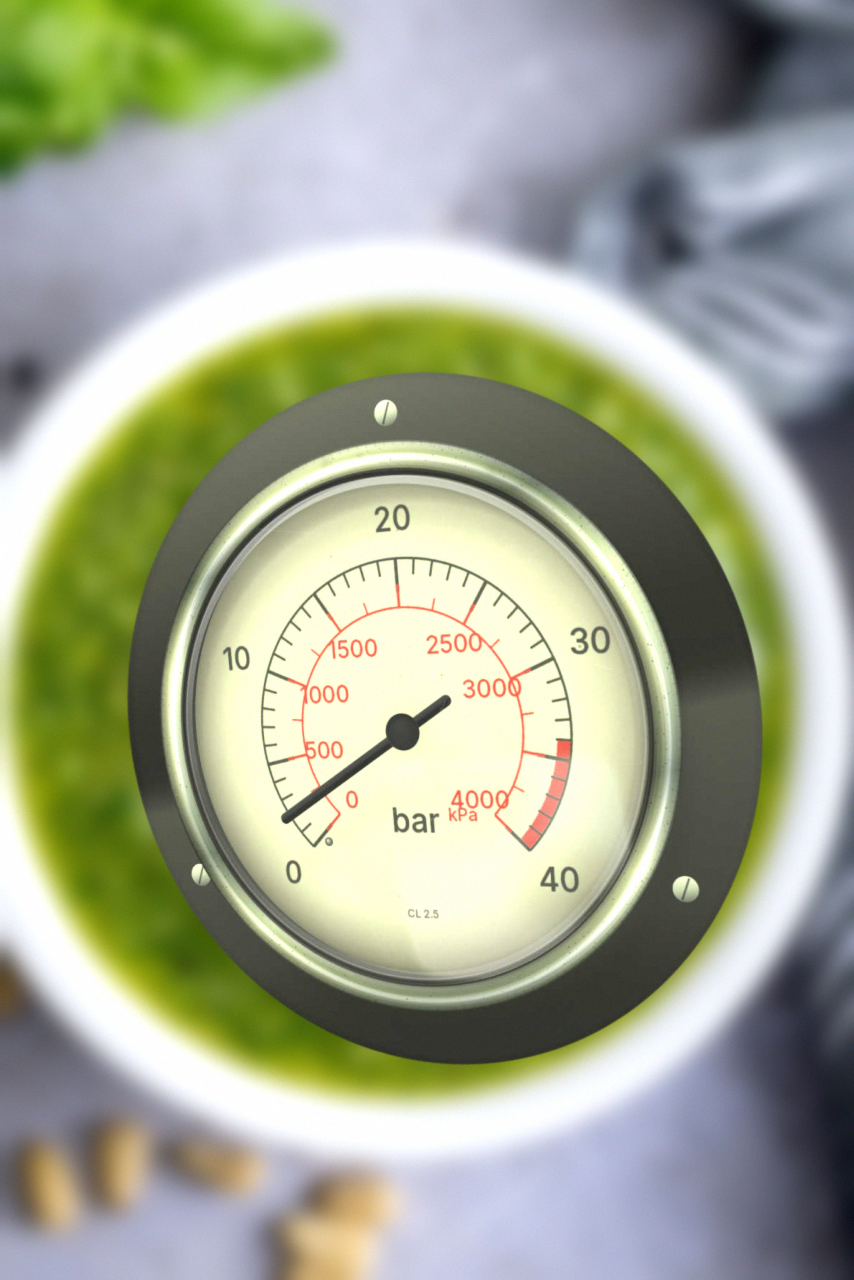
2 bar
